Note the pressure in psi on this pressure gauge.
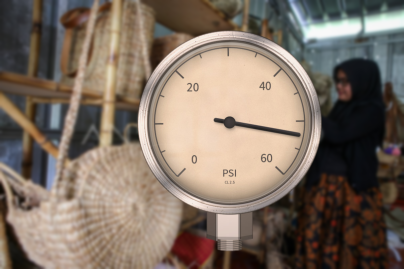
52.5 psi
